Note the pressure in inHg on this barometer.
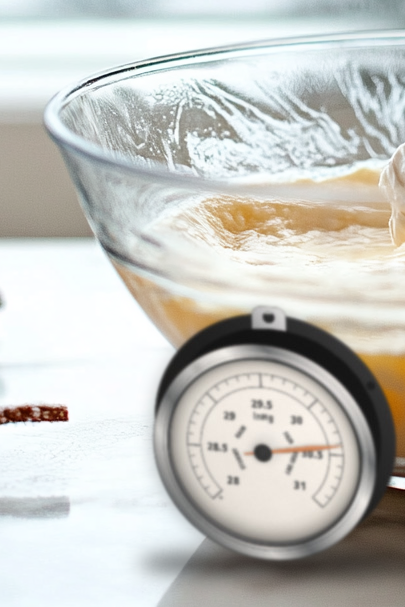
30.4 inHg
